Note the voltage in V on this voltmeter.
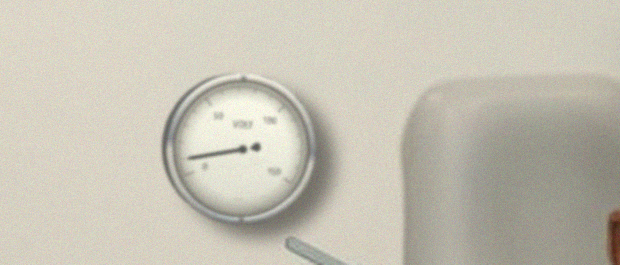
10 V
